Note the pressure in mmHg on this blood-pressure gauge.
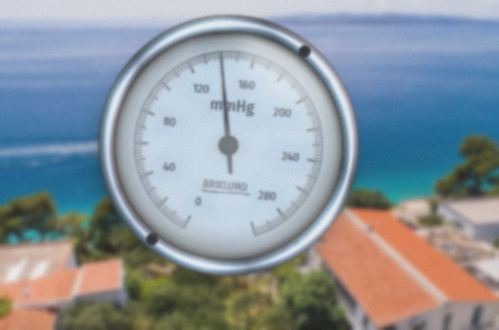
140 mmHg
